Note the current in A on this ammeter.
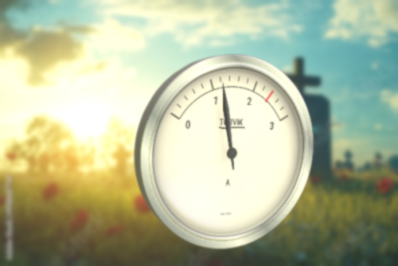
1.2 A
